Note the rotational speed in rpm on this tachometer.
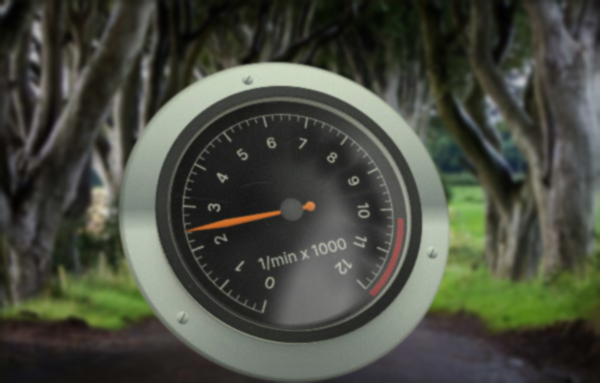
2400 rpm
